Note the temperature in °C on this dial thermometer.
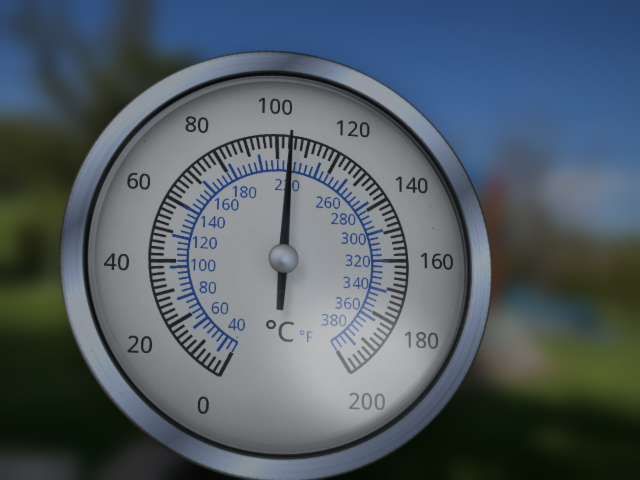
104 °C
